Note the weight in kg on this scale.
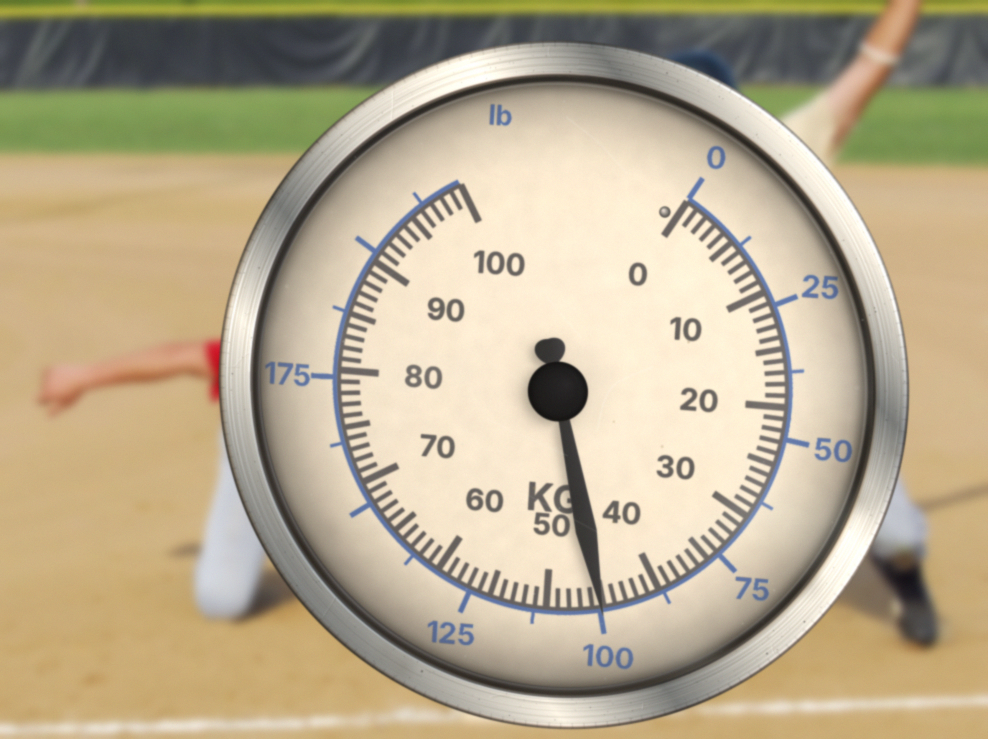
45 kg
